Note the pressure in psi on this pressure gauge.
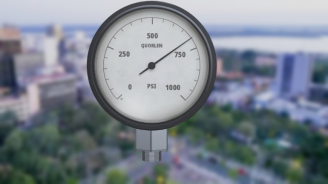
700 psi
